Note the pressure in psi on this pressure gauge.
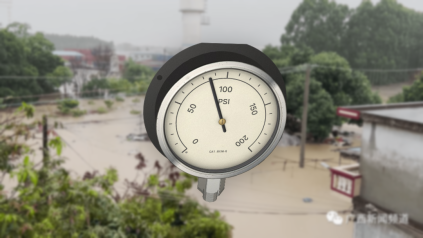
85 psi
